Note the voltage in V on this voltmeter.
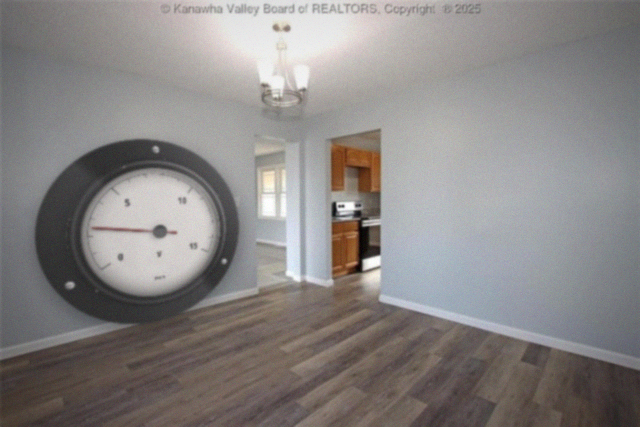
2.5 V
